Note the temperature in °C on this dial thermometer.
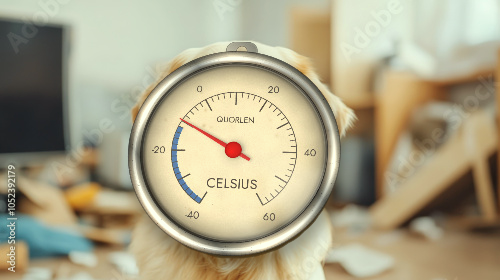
-10 °C
